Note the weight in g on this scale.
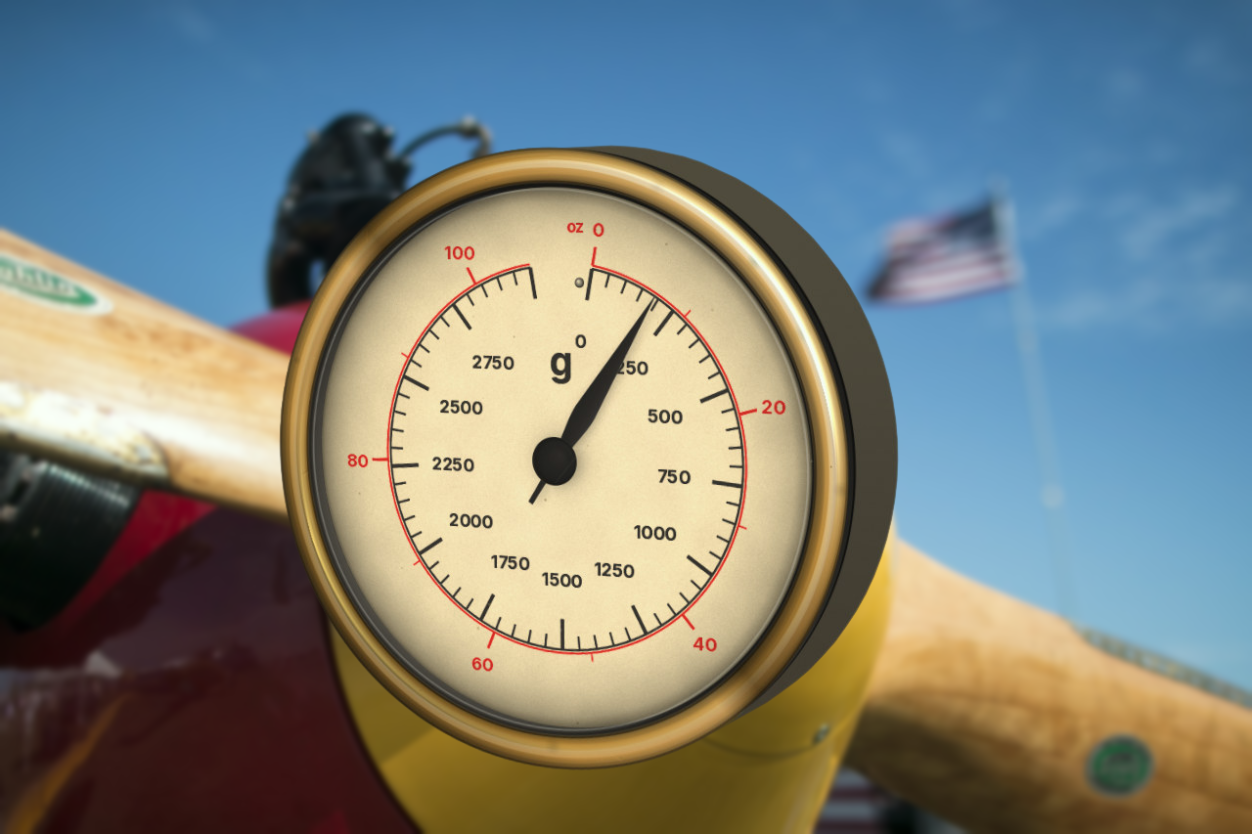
200 g
